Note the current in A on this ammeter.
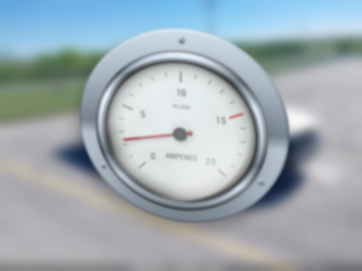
2.5 A
